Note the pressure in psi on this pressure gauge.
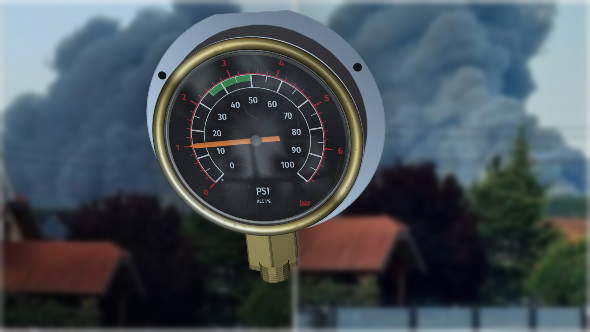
15 psi
